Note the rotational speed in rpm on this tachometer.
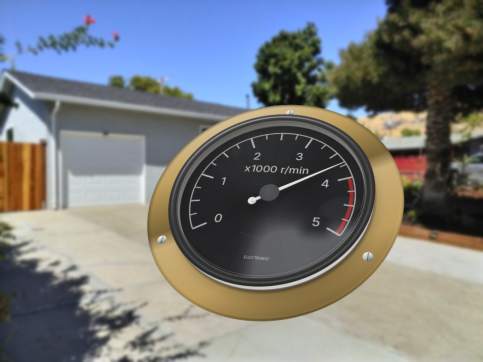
3750 rpm
